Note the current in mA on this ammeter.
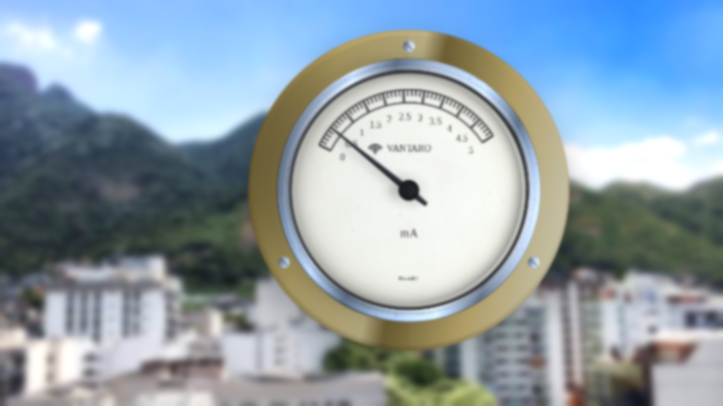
0.5 mA
